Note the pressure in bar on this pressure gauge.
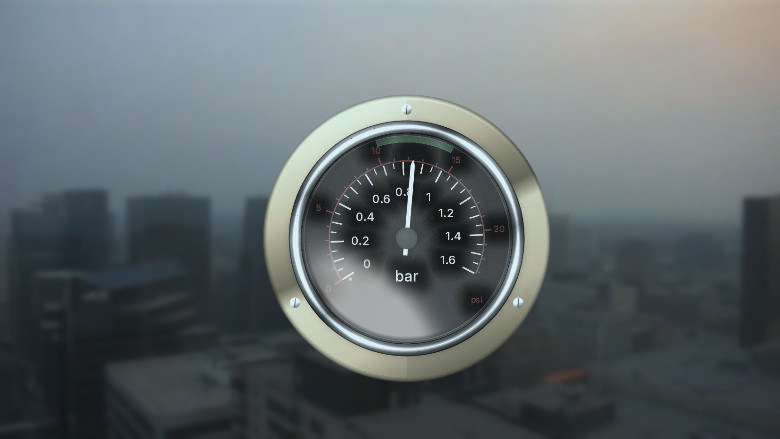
0.85 bar
